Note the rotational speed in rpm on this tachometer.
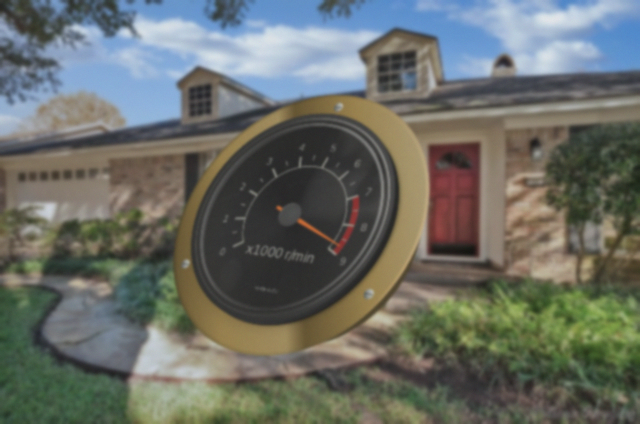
8750 rpm
